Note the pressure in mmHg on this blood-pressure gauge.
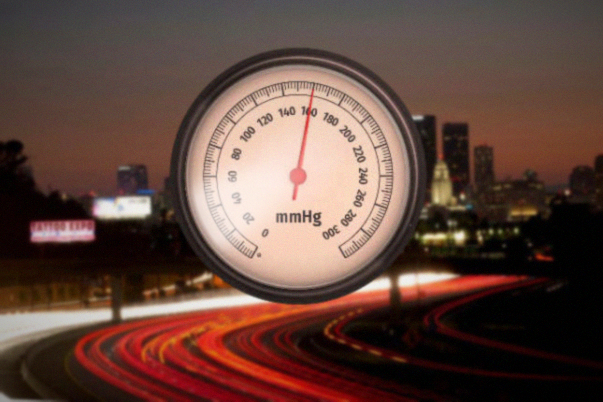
160 mmHg
